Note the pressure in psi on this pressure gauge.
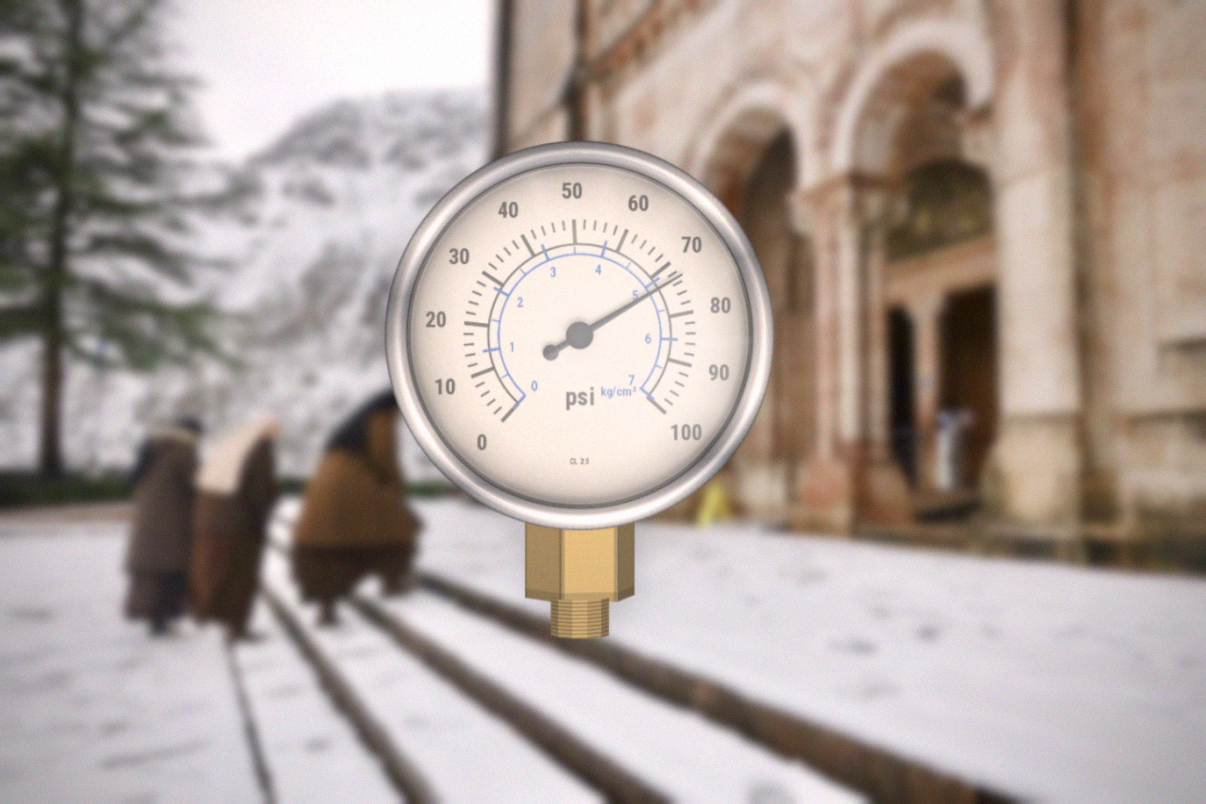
73 psi
